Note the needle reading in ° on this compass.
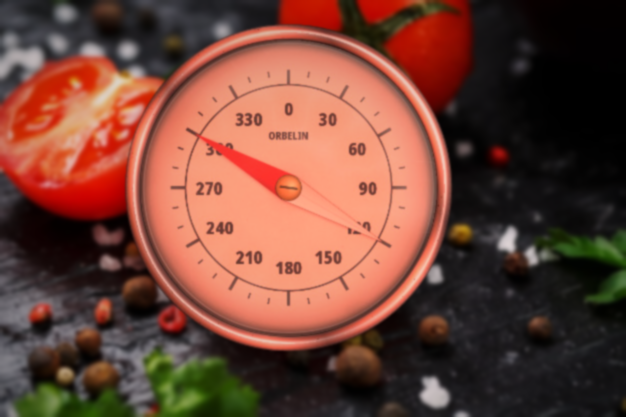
300 °
